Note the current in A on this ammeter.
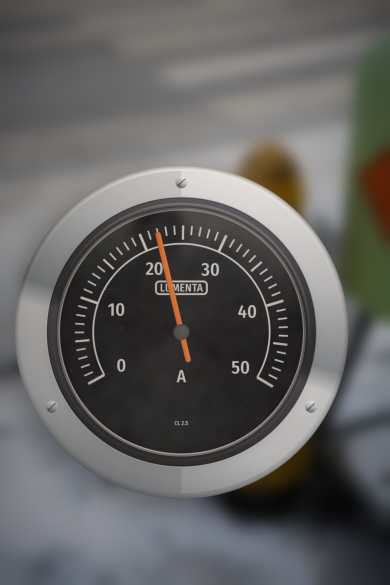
22 A
